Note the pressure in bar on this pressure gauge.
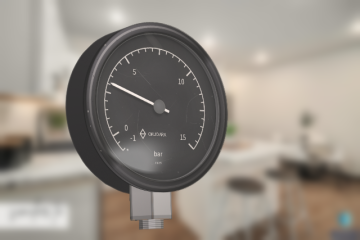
3 bar
